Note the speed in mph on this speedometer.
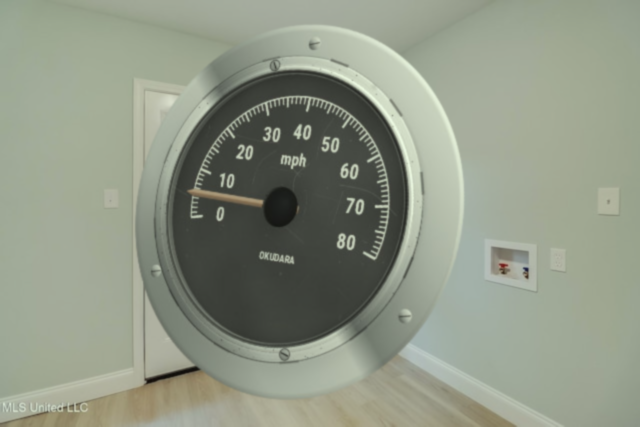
5 mph
